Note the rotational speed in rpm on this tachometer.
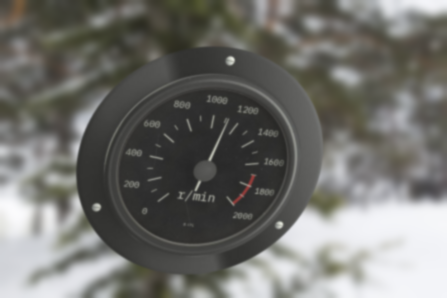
1100 rpm
